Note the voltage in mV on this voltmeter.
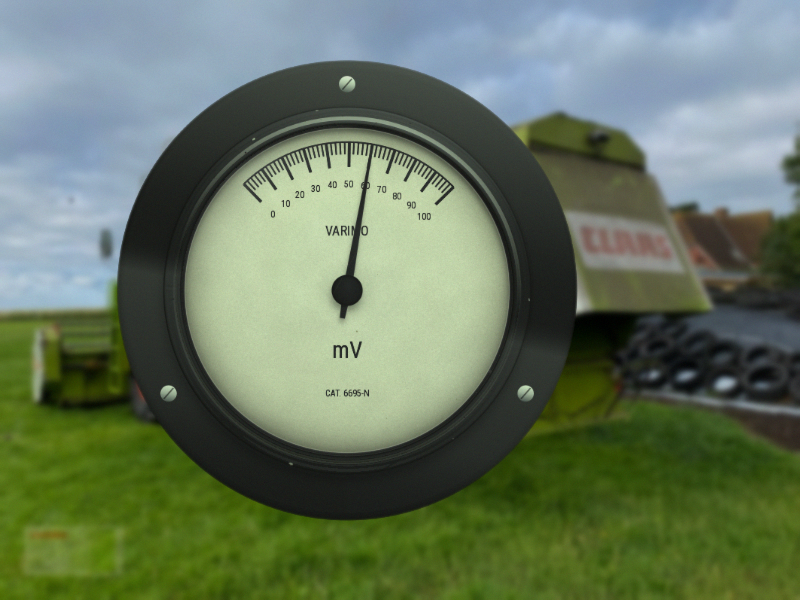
60 mV
